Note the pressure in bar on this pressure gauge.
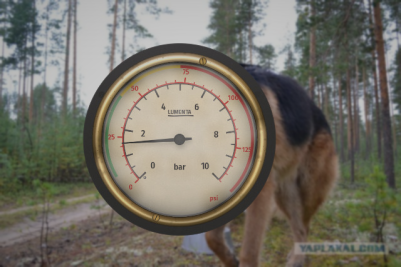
1.5 bar
